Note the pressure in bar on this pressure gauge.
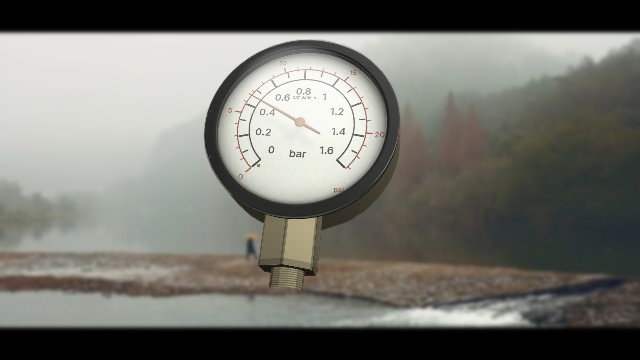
0.45 bar
